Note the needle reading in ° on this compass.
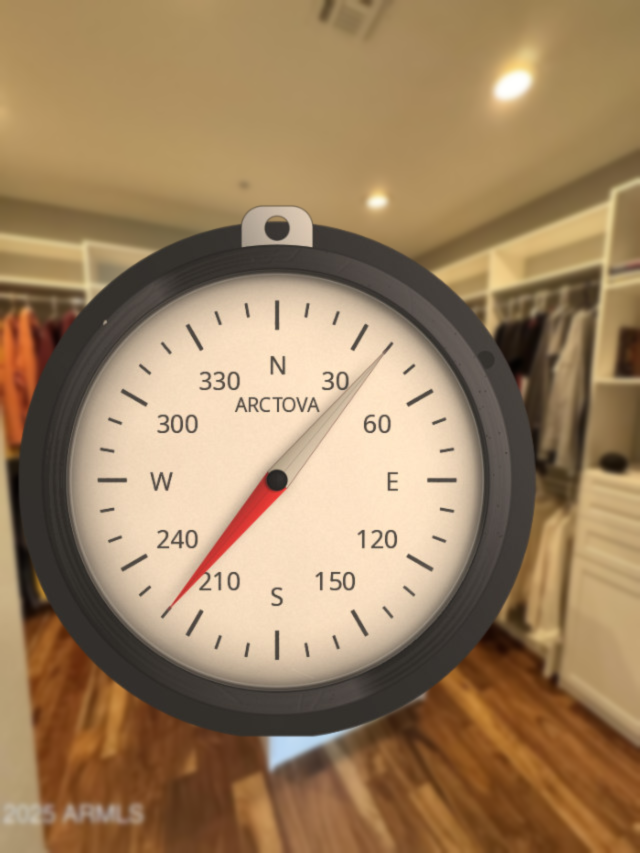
220 °
